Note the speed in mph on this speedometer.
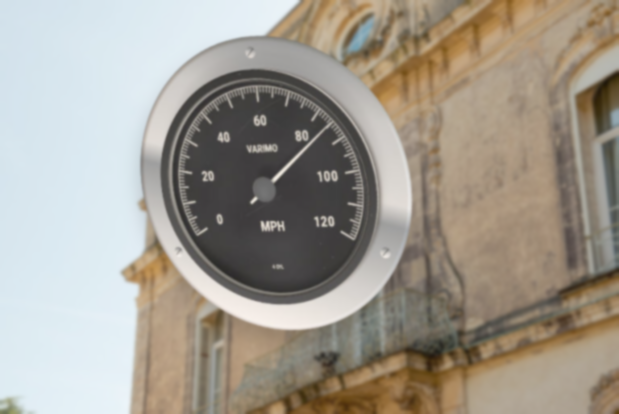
85 mph
